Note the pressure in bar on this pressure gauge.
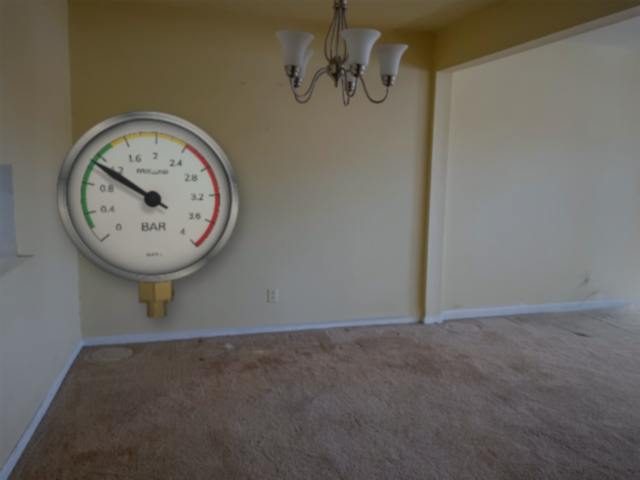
1.1 bar
